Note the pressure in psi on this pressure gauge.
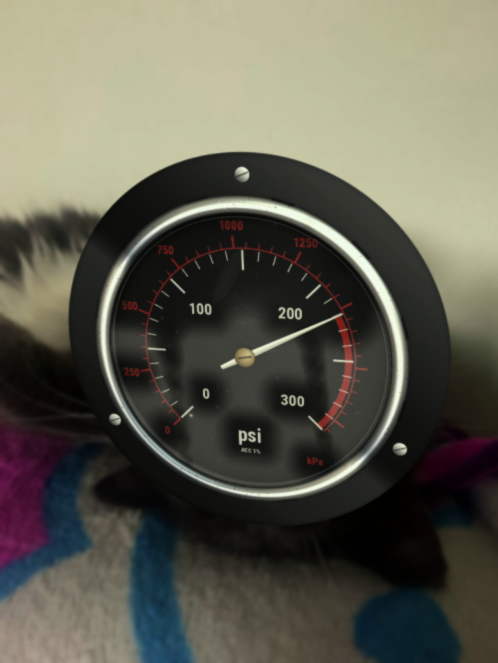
220 psi
